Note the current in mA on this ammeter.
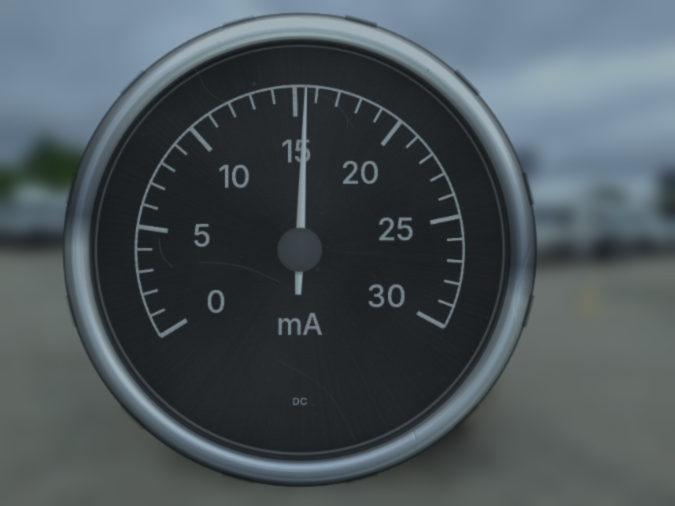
15.5 mA
